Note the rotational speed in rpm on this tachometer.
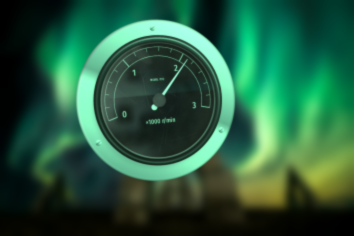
2100 rpm
